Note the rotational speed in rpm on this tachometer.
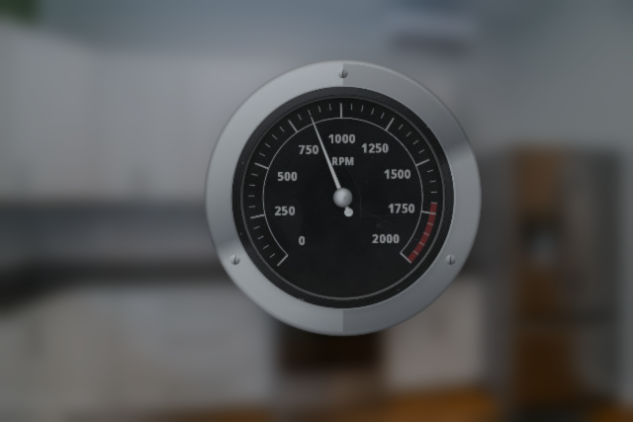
850 rpm
